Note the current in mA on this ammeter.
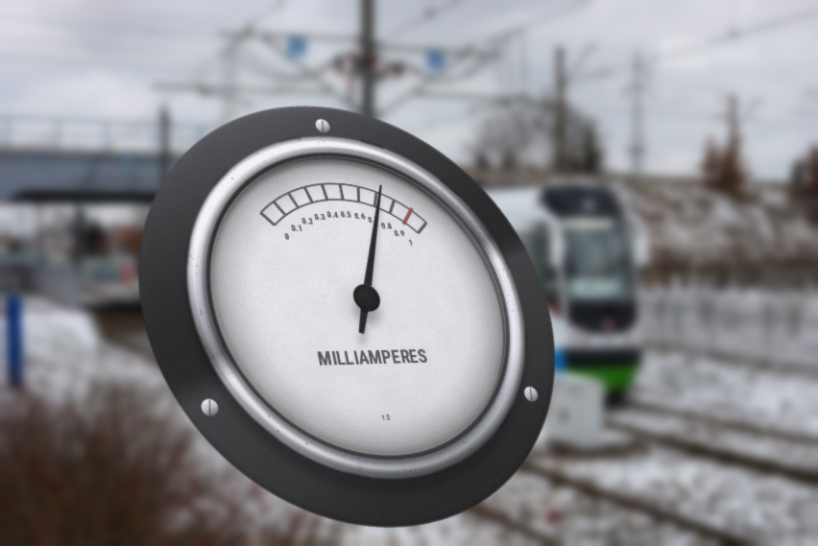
0.7 mA
